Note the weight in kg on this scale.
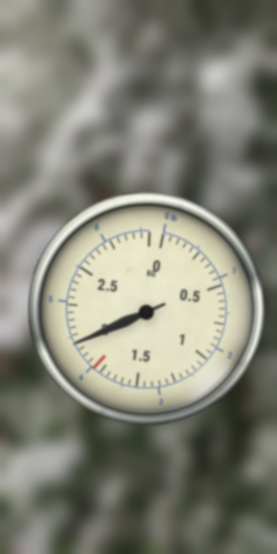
2 kg
